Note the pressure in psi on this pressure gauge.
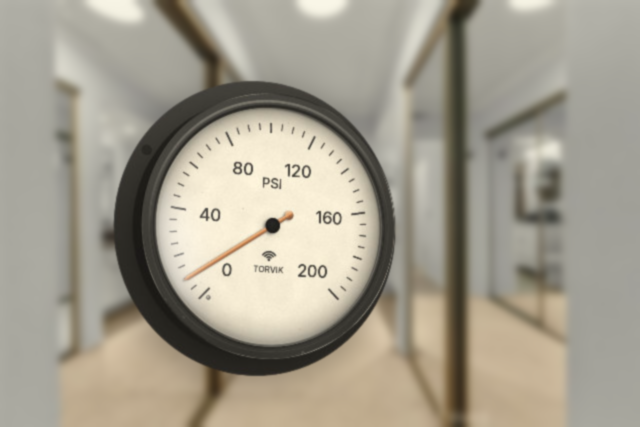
10 psi
